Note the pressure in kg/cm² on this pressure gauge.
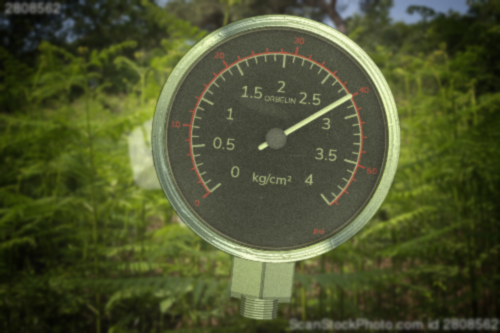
2.8 kg/cm²
